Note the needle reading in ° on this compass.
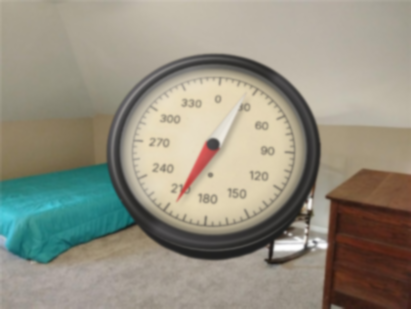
205 °
